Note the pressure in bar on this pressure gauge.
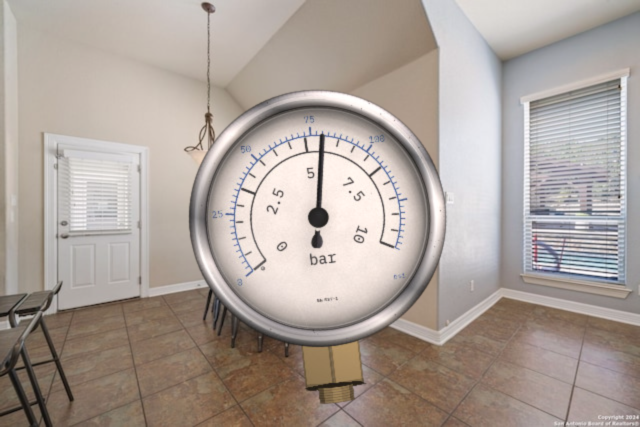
5.5 bar
